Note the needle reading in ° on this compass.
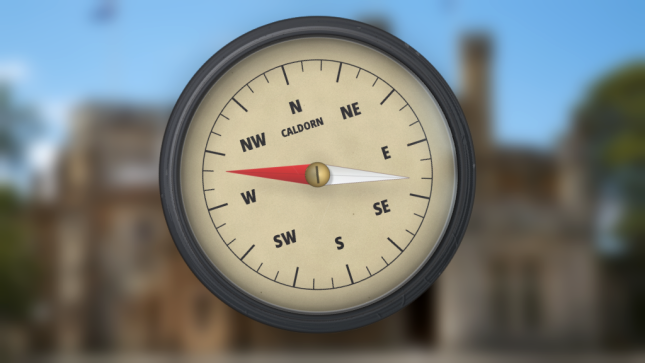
290 °
